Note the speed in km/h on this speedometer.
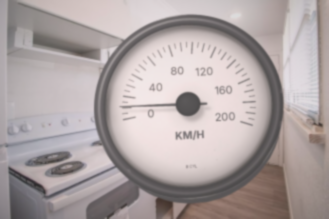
10 km/h
